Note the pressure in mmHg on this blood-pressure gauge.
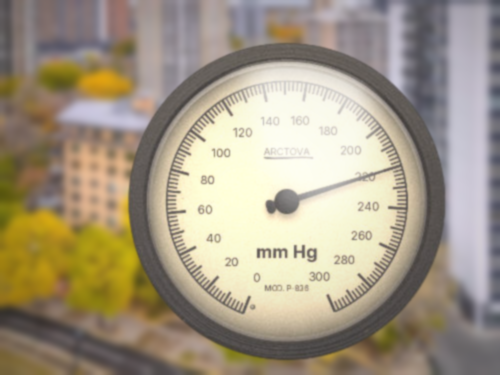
220 mmHg
